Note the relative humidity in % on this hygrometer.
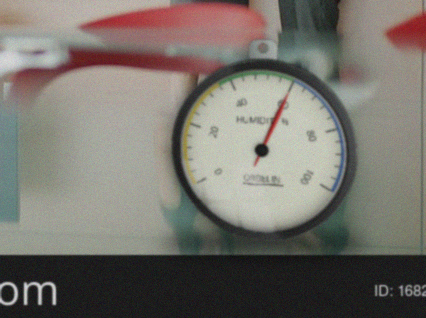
60 %
